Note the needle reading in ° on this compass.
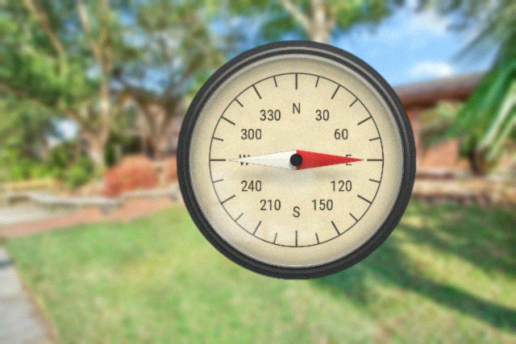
90 °
